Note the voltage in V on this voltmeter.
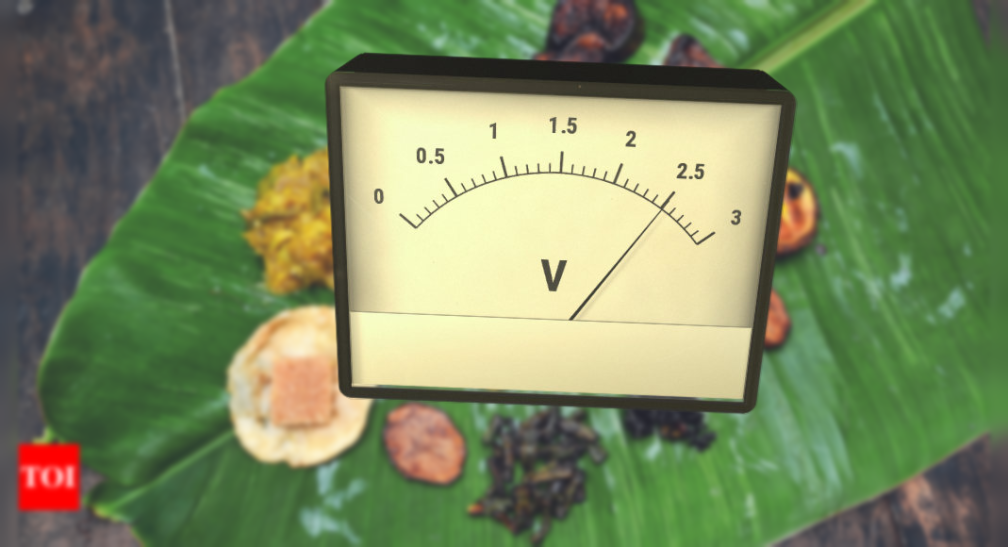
2.5 V
